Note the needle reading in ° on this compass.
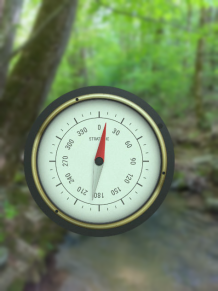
10 °
